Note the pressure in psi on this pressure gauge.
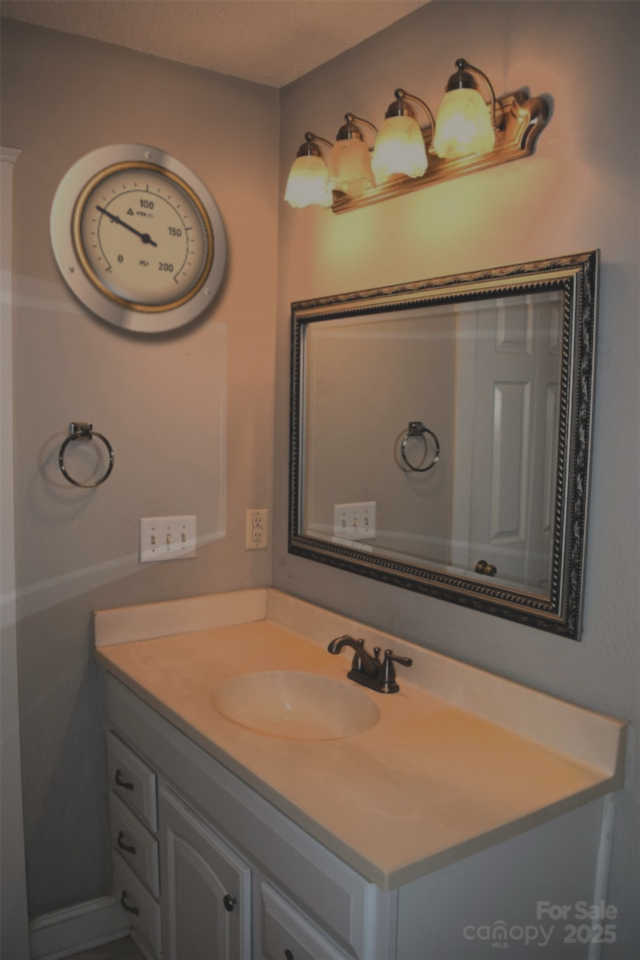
50 psi
